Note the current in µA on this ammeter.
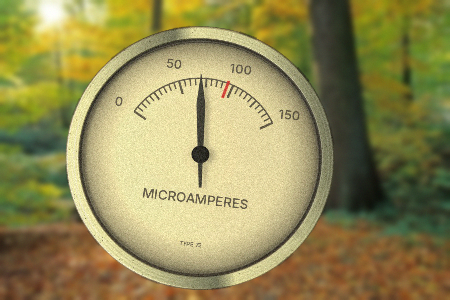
70 µA
